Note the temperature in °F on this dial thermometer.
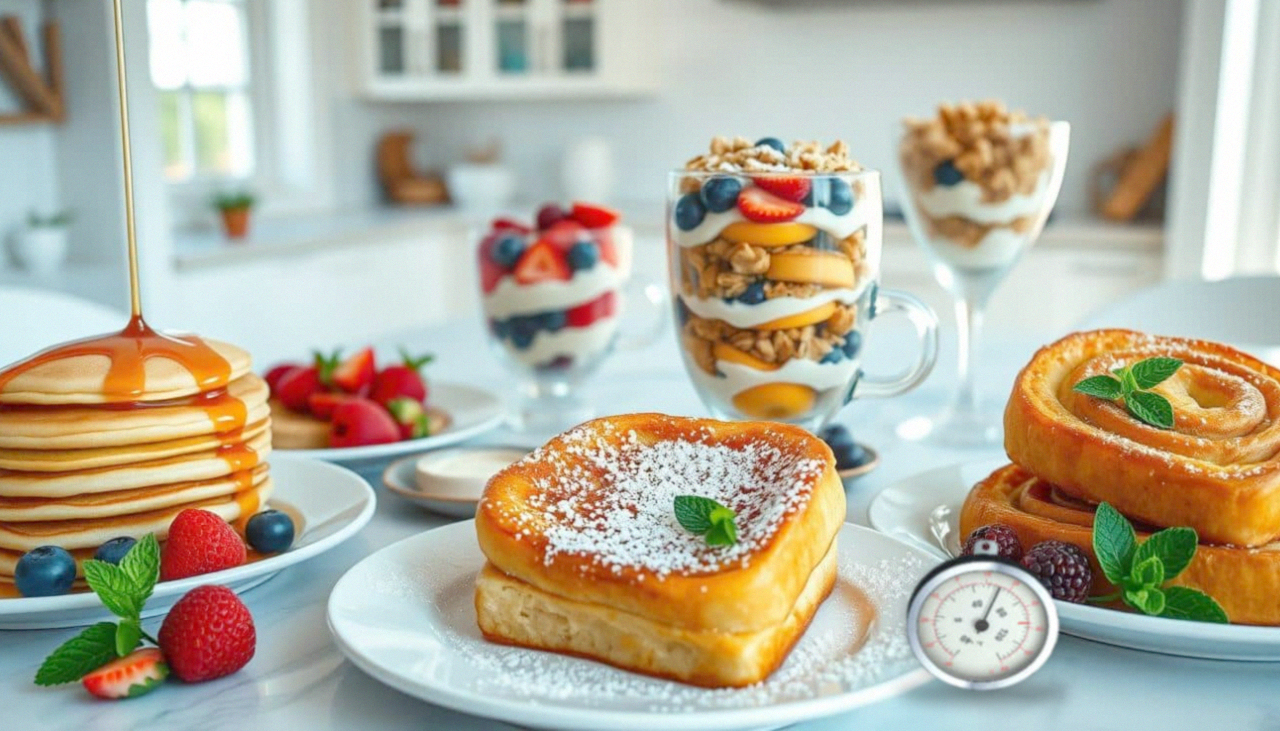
60 °F
